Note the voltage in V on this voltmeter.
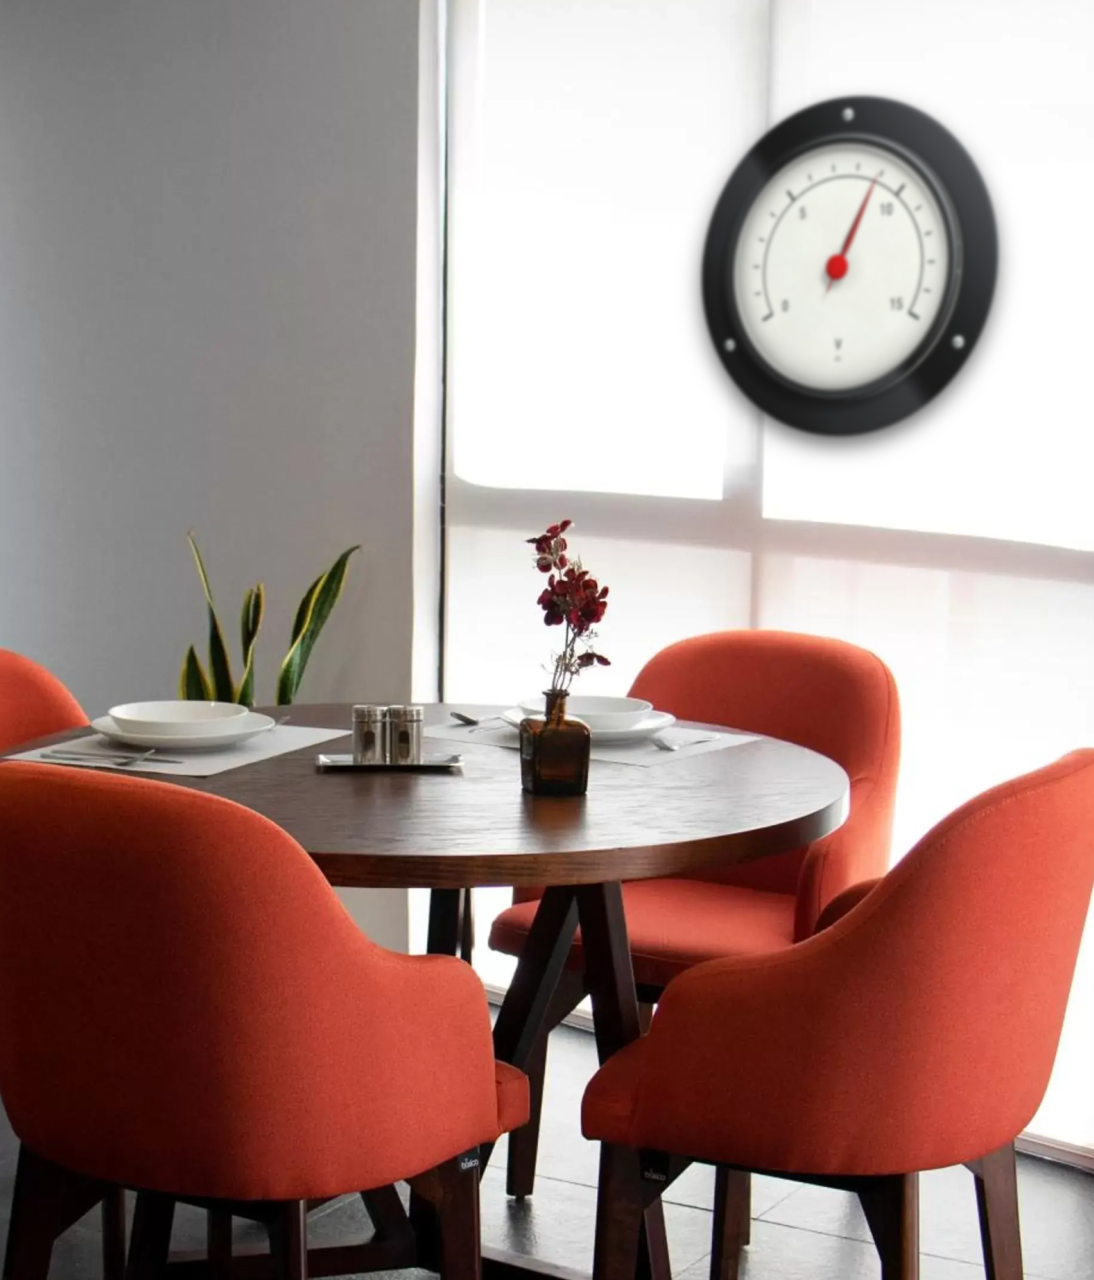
9 V
